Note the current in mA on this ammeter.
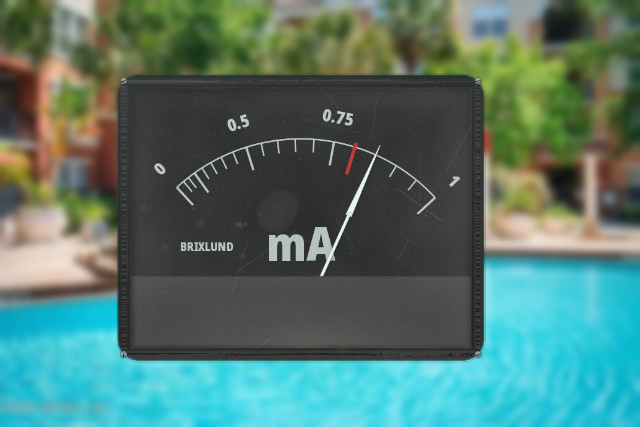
0.85 mA
